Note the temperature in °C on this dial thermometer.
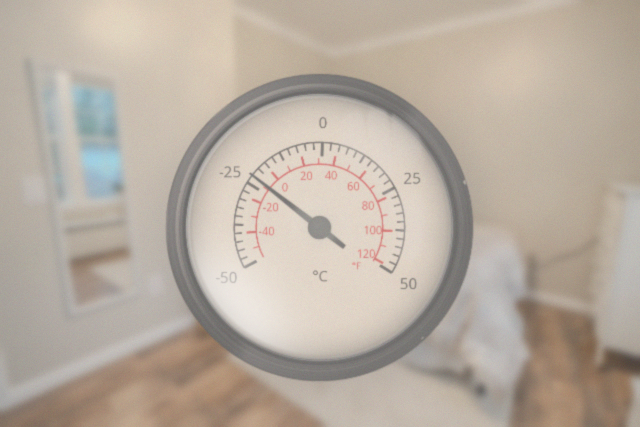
-22.5 °C
